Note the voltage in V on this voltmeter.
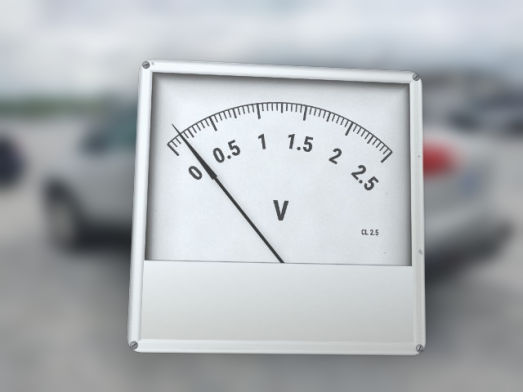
0.15 V
